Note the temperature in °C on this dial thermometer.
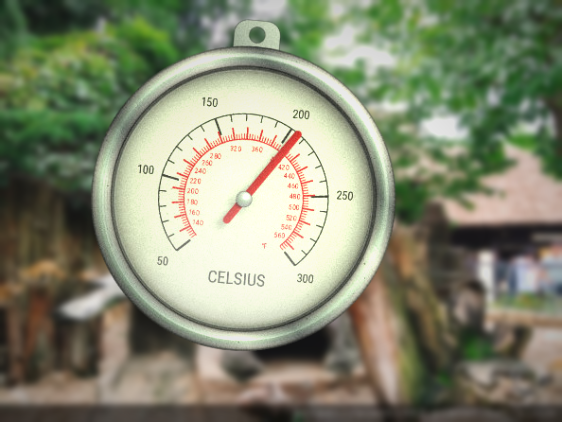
205 °C
